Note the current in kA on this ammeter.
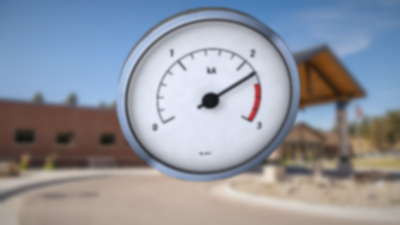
2.2 kA
